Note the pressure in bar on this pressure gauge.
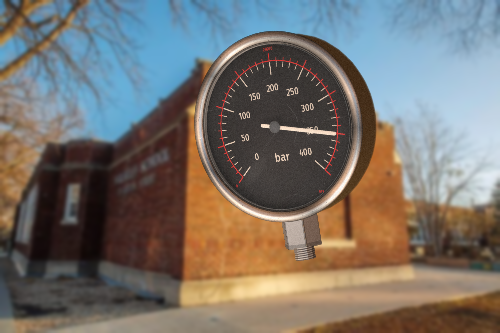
350 bar
